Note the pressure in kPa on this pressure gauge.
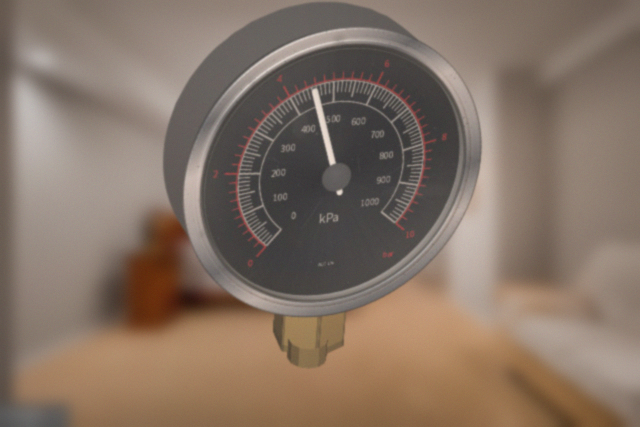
450 kPa
